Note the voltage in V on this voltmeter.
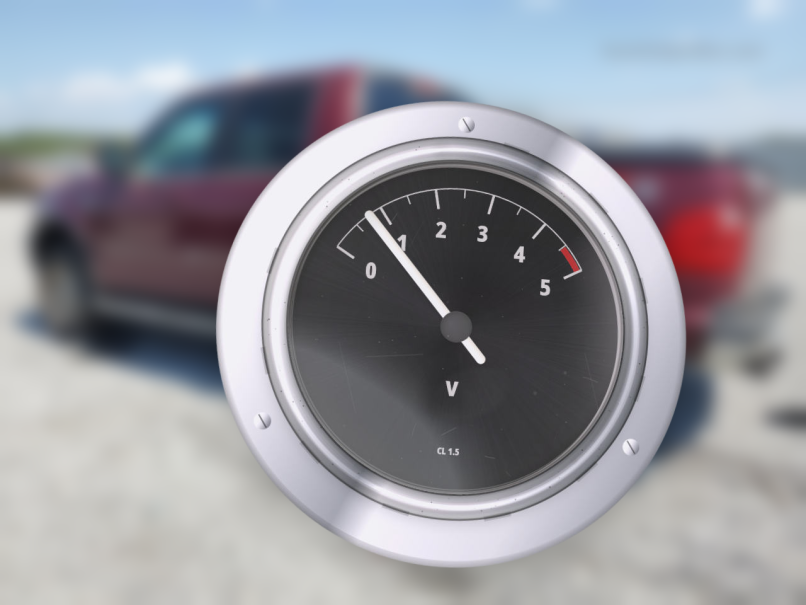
0.75 V
